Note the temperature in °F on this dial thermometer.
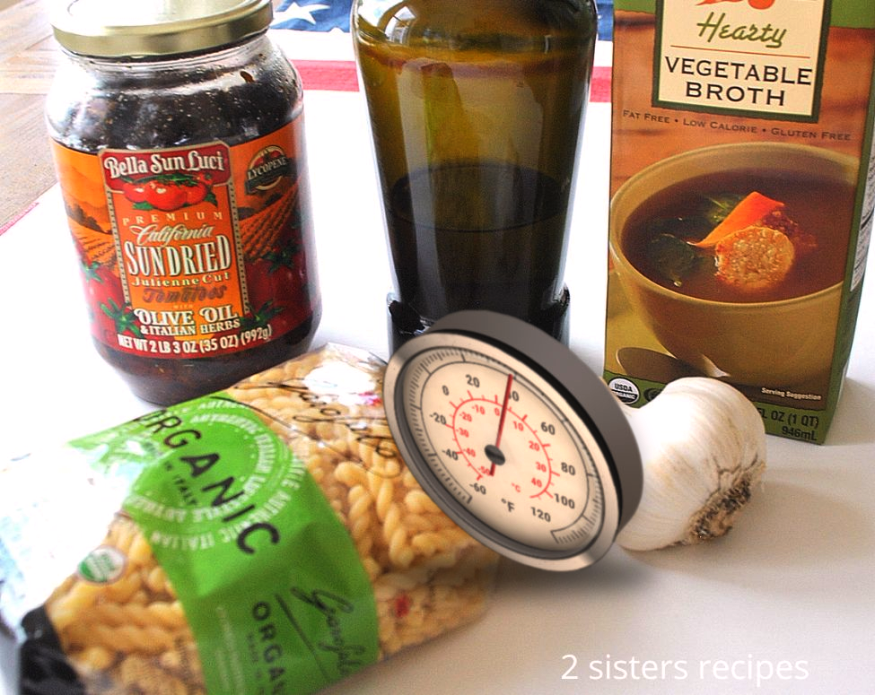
40 °F
